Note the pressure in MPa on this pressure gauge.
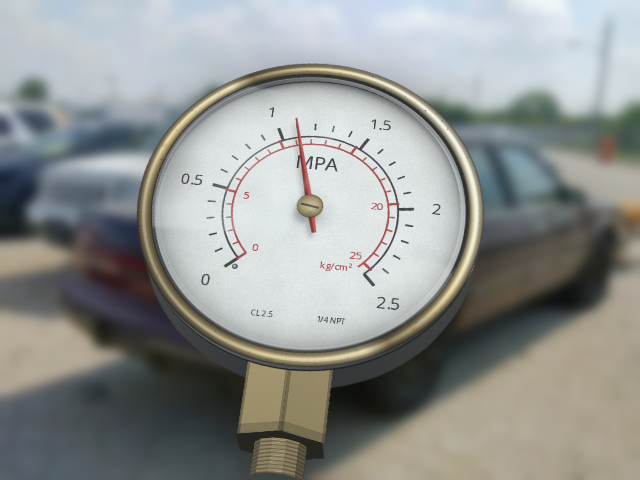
1.1 MPa
